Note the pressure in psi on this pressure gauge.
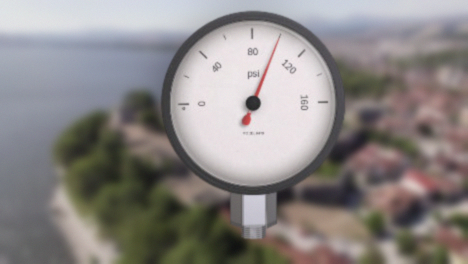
100 psi
